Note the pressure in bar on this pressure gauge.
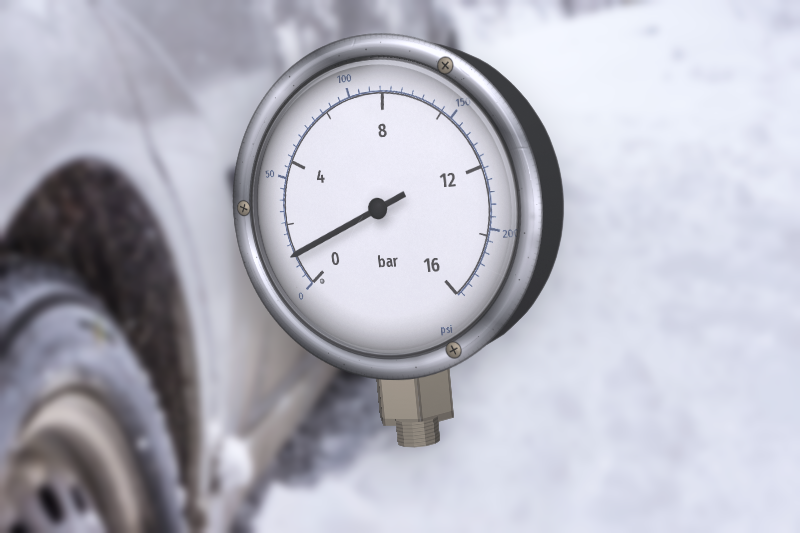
1 bar
